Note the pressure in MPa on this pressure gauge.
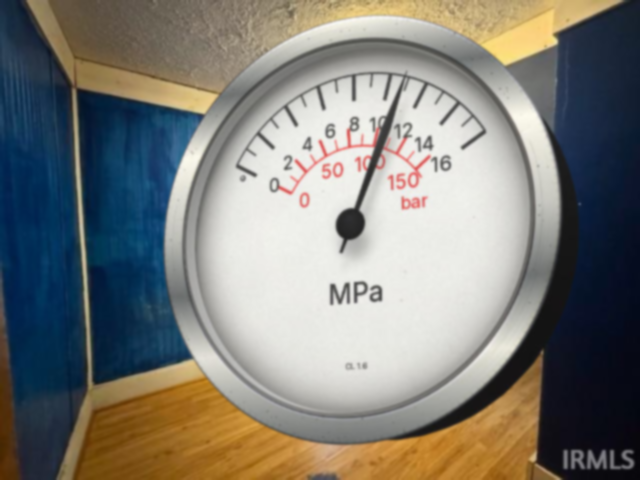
11 MPa
